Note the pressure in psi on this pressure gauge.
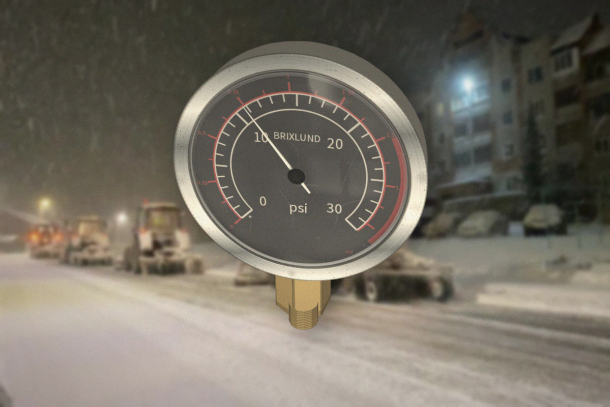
11 psi
